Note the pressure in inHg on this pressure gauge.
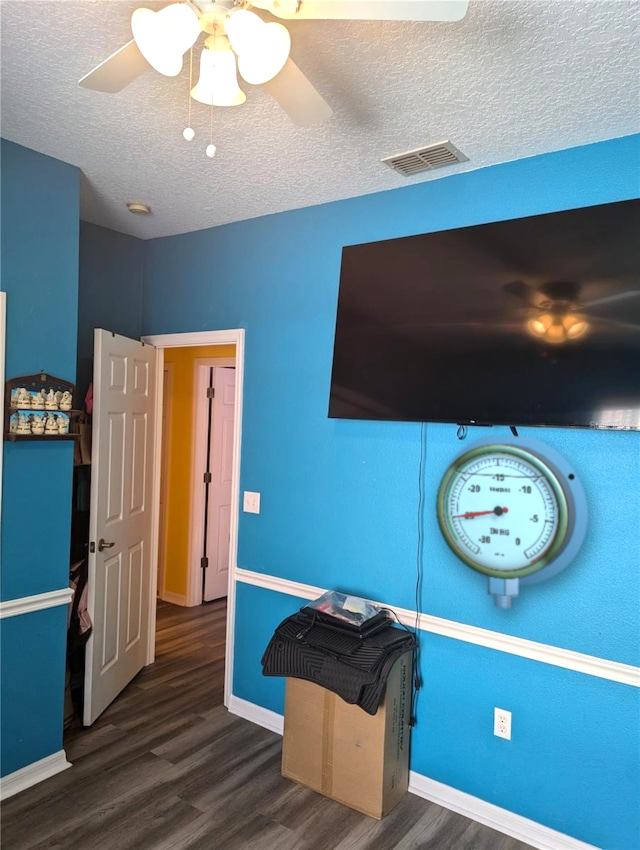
-25 inHg
